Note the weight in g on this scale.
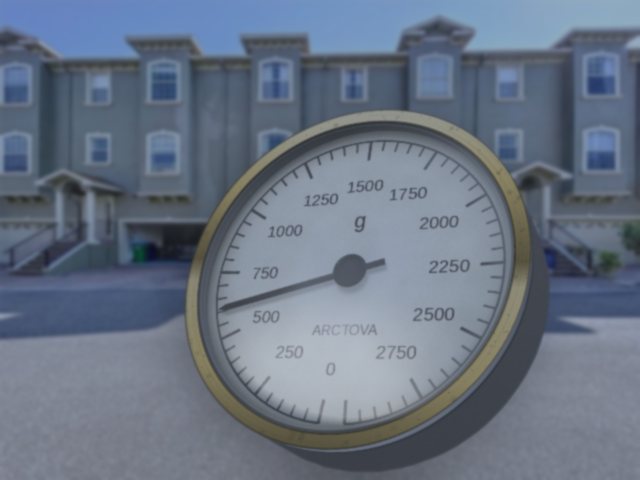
600 g
